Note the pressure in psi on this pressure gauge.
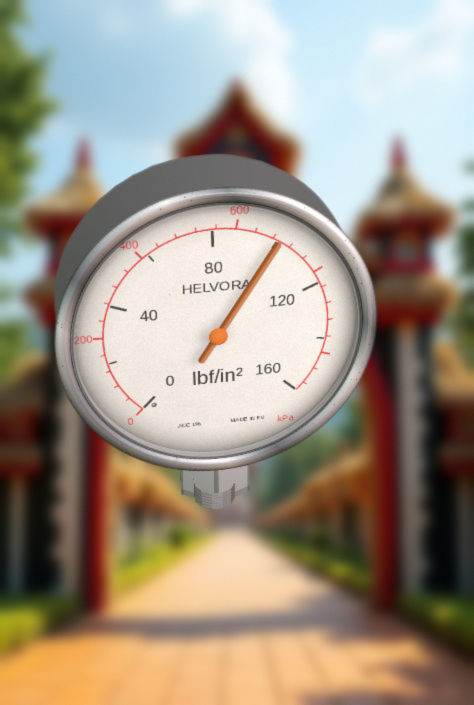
100 psi
